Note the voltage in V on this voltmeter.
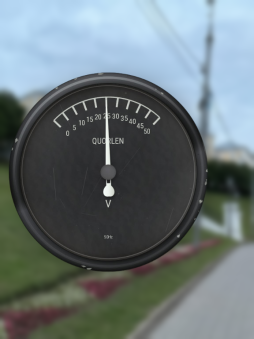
25 V
